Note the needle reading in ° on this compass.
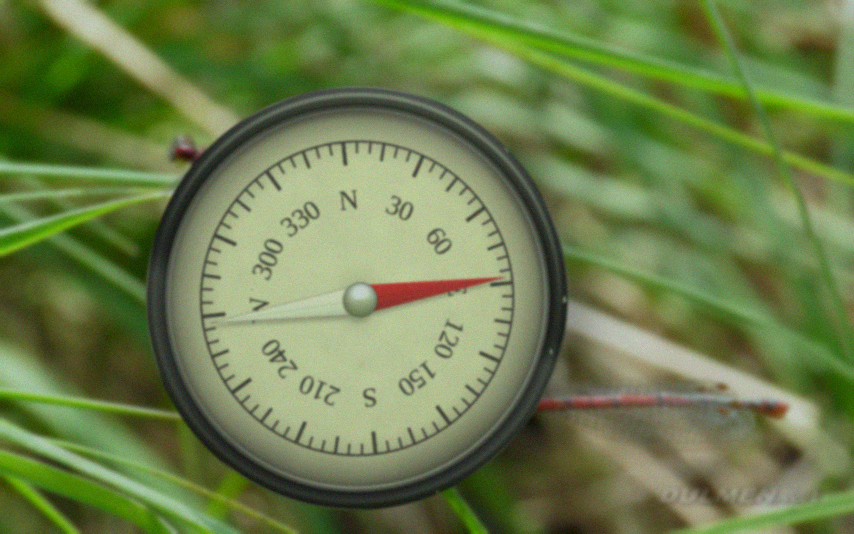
87.5 °
